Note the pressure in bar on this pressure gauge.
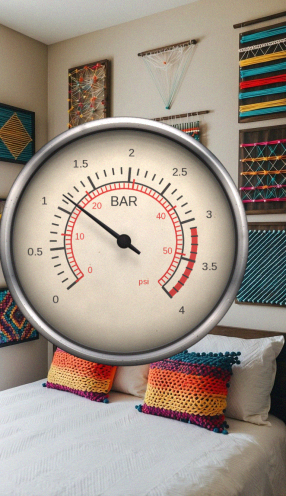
1.15 bar
